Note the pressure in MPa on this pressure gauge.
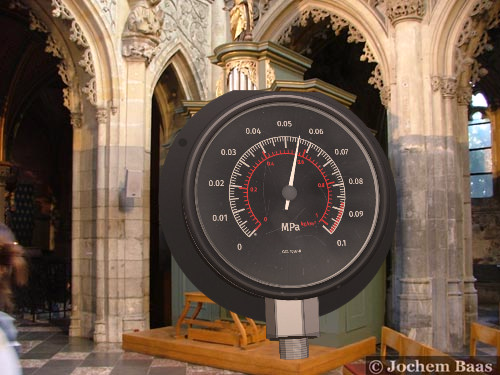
0.055 MPa
